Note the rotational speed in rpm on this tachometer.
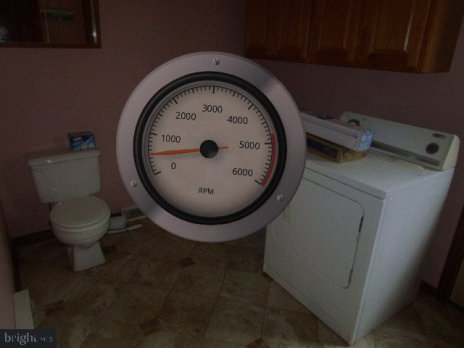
500 rpm
